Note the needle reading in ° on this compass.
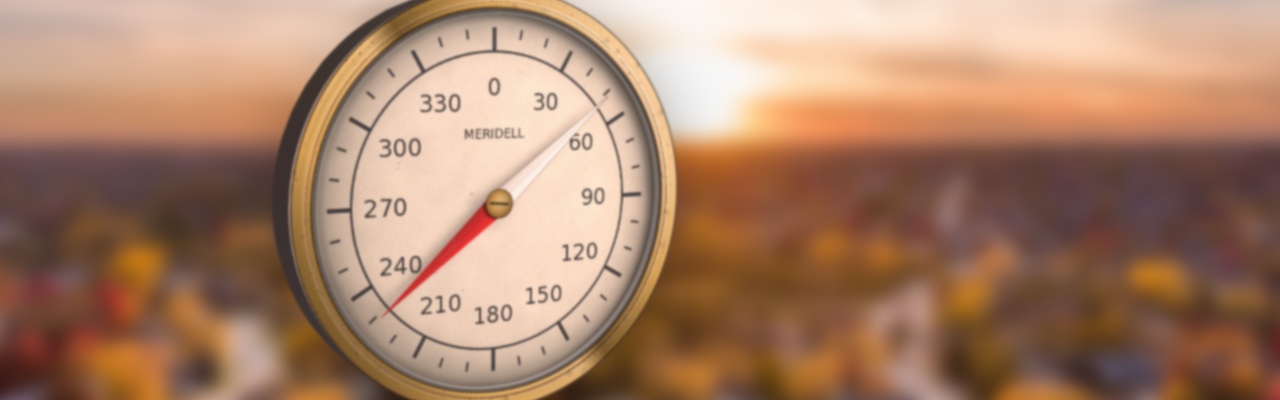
230 °
